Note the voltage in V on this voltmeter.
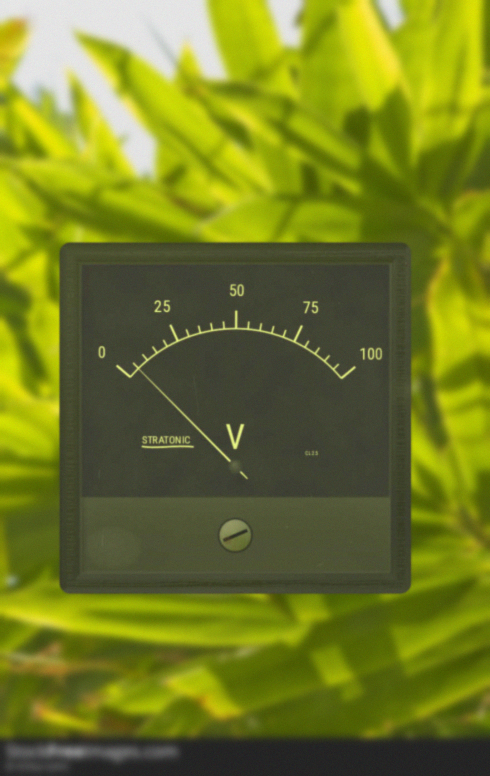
5 V
